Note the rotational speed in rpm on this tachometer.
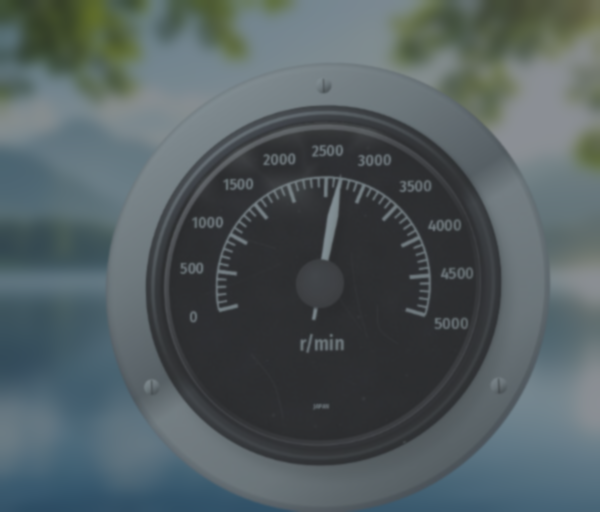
2700 rpm
